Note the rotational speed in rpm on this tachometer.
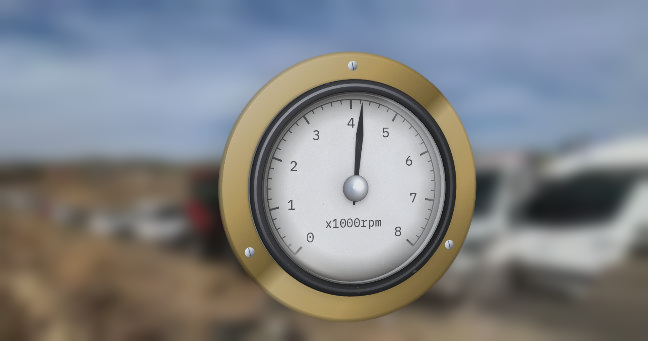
4200 rpm
